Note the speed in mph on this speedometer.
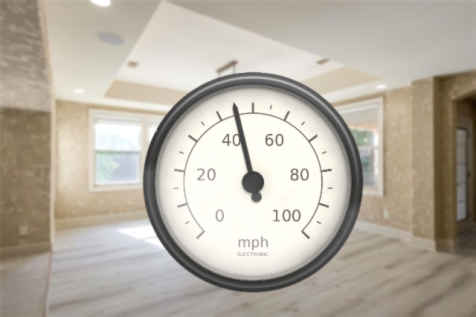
45 mph
